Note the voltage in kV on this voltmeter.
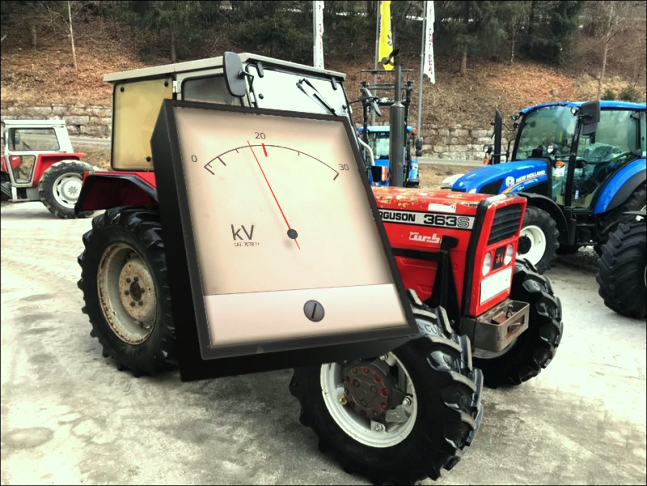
17.5 kV
